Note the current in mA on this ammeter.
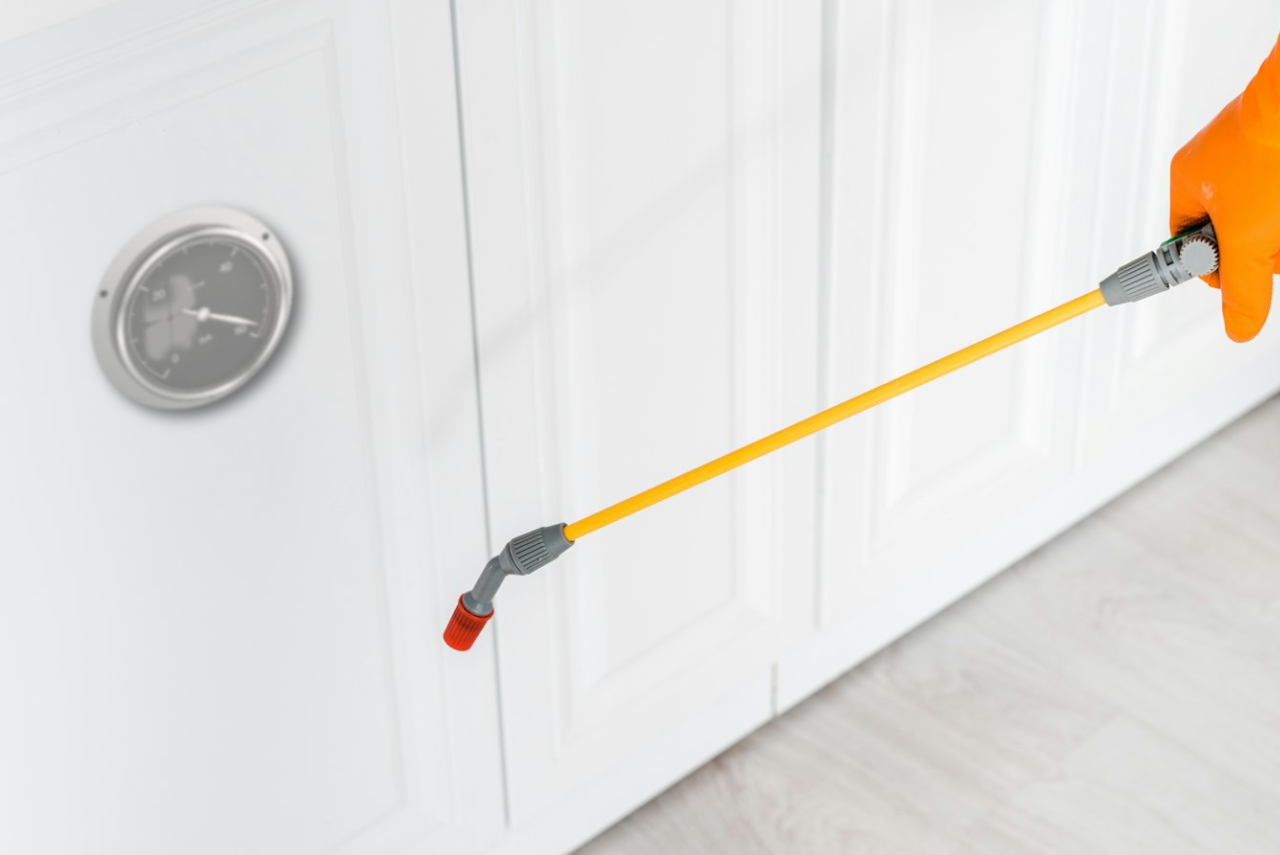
57.5 mA
